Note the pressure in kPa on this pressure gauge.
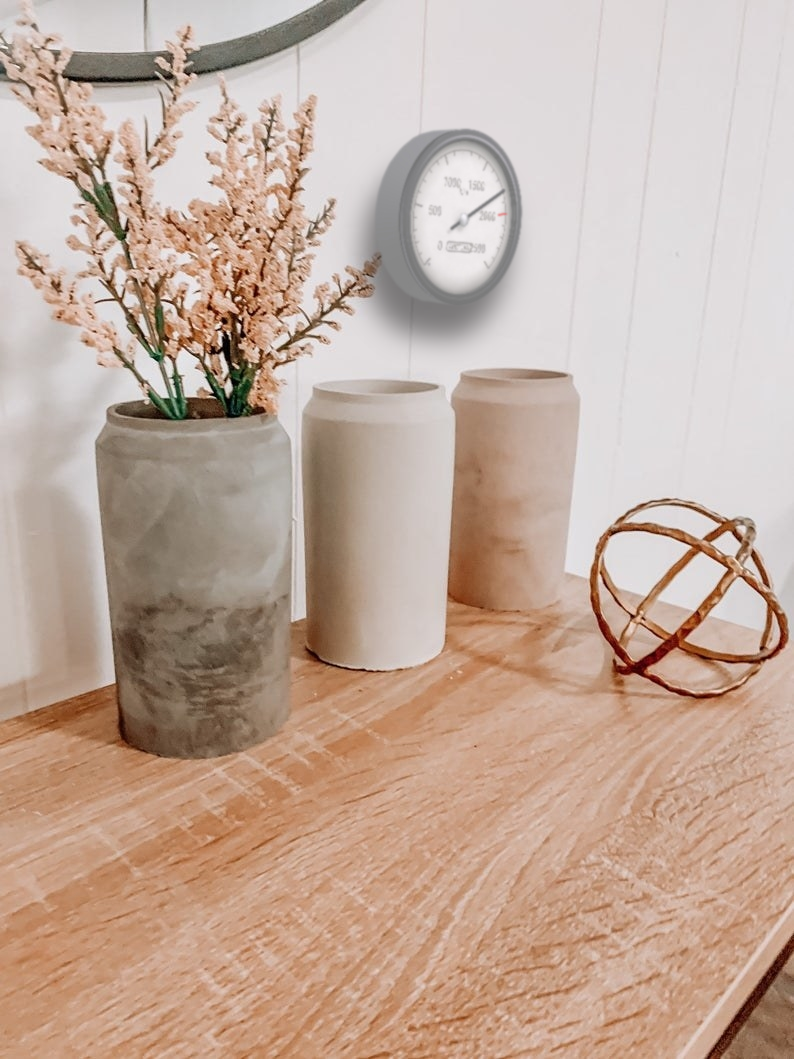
1800 kPa
